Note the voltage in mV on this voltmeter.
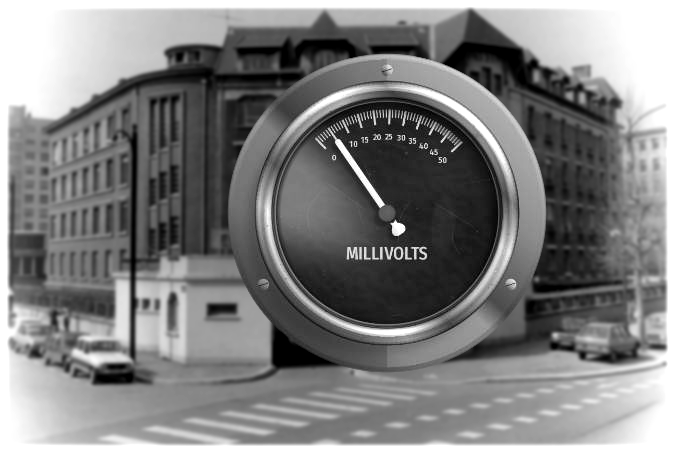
5 mV
